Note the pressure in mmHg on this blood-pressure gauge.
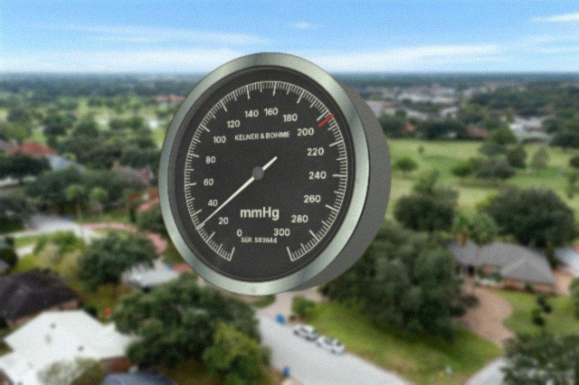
30 mmHg
